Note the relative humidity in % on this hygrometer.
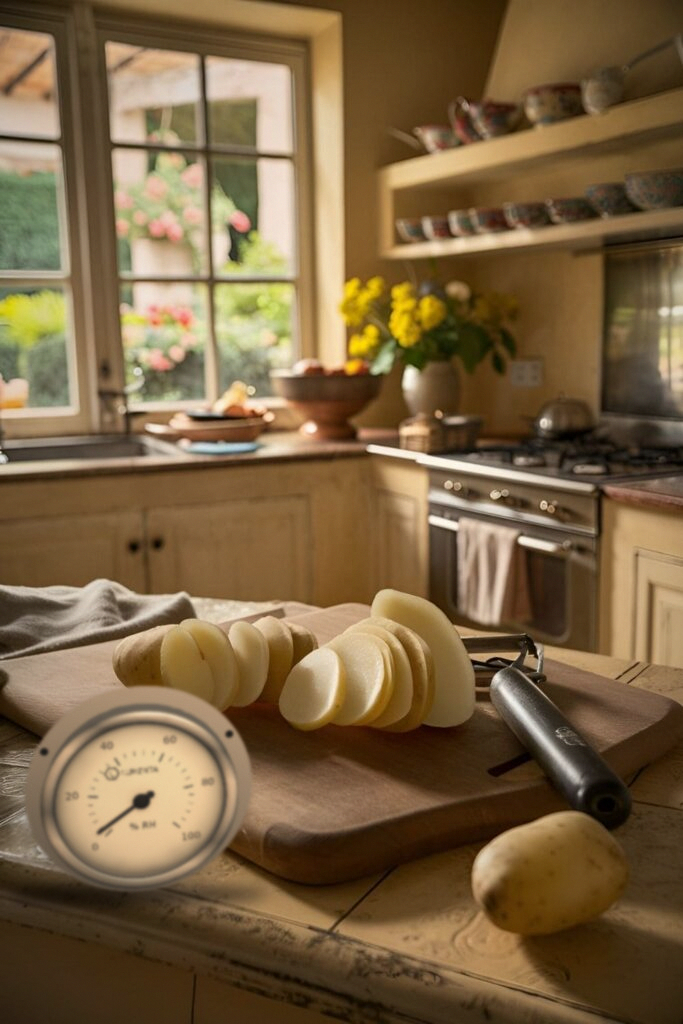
4 %
